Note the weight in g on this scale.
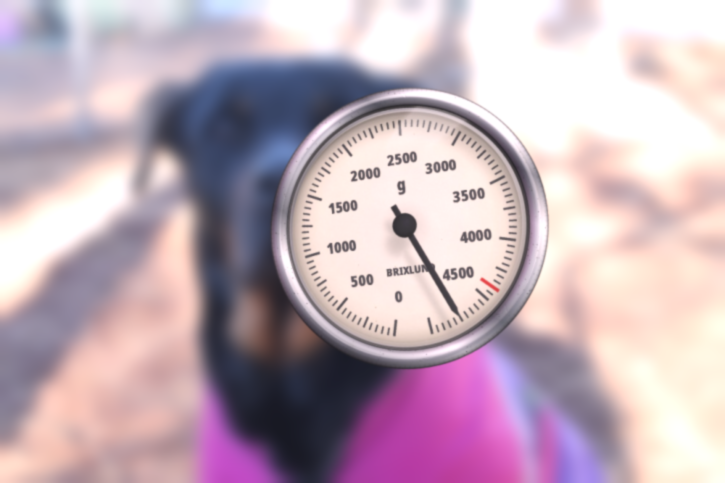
4750 g
